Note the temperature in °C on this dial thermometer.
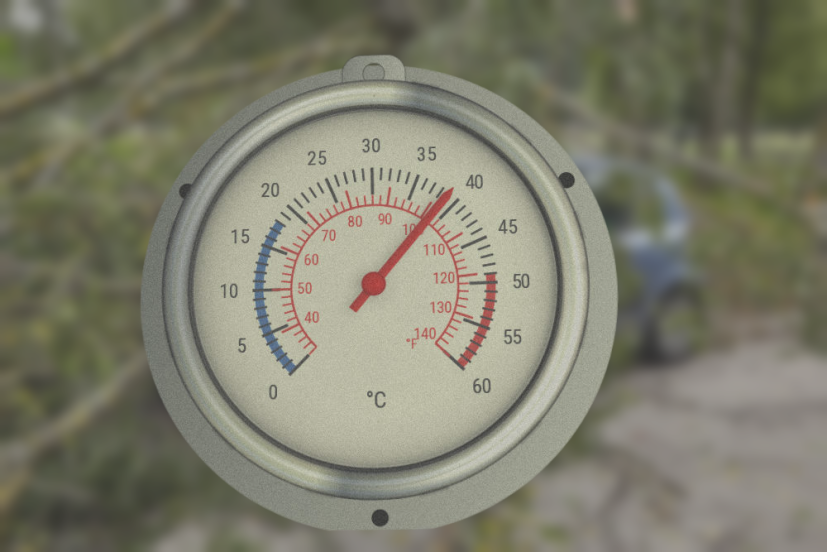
39 °C
